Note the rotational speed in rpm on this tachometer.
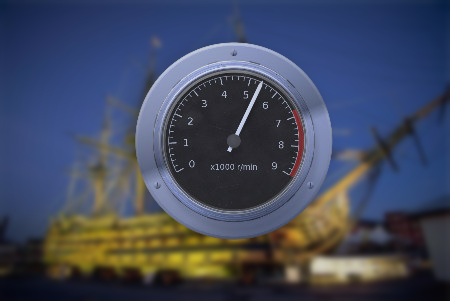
5400 rpm
